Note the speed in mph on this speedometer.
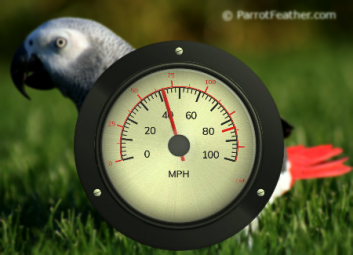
42 mph
